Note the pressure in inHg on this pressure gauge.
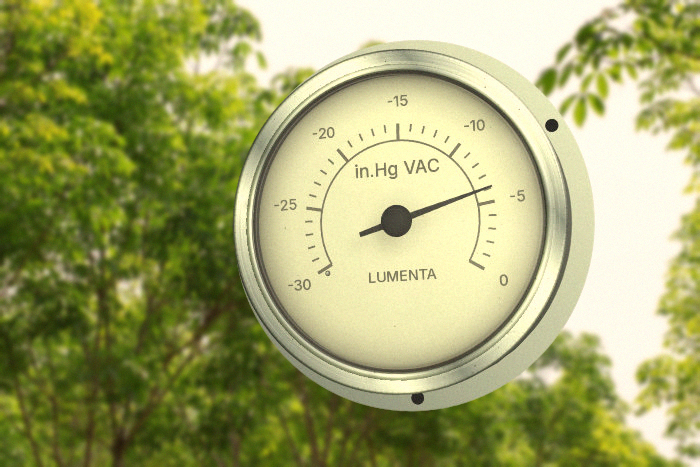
-6 inHg
